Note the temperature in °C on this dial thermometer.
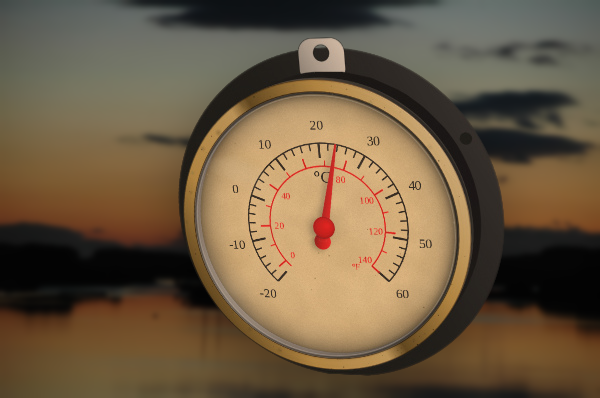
24 °C
